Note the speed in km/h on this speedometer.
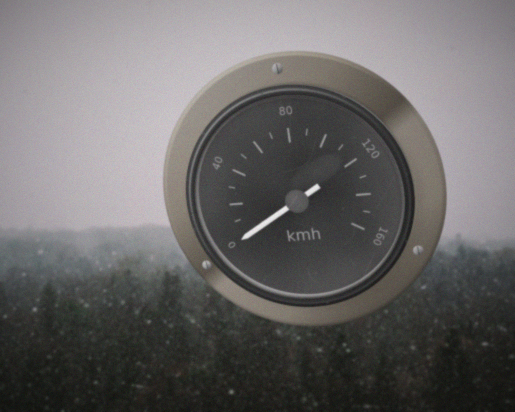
0 km/h
